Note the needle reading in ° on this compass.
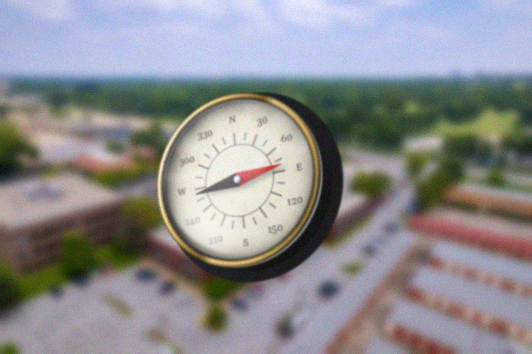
82.5 °
